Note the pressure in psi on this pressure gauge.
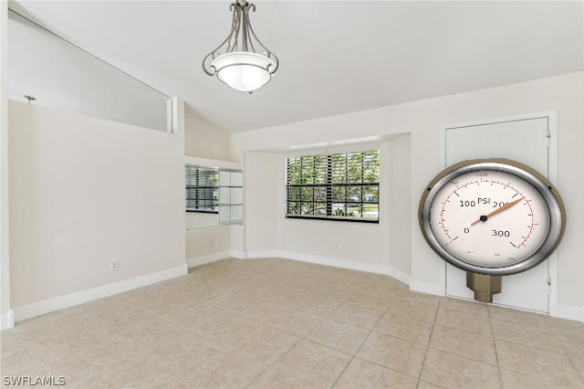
210 psi
